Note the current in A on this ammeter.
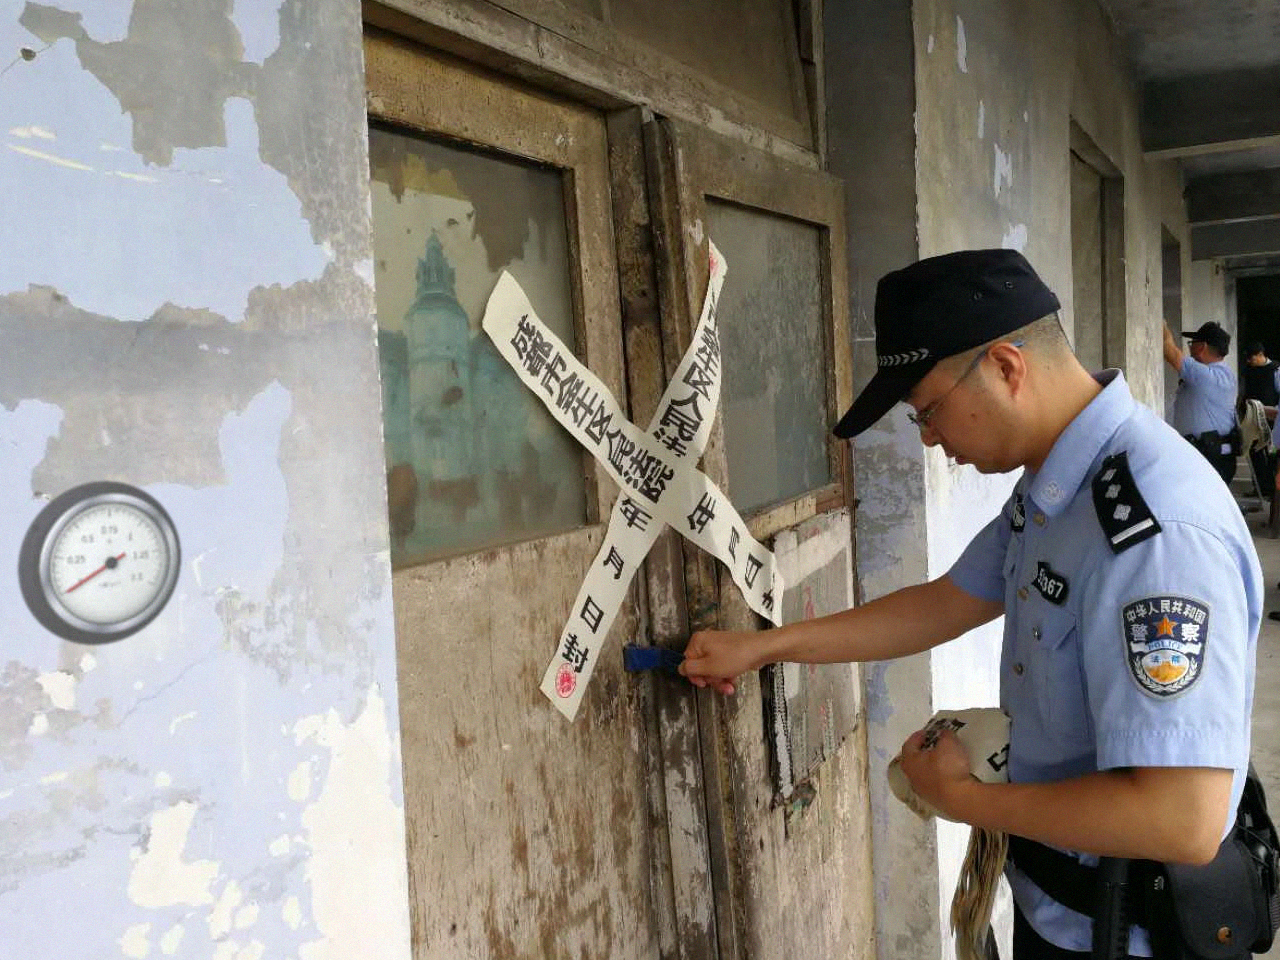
0 A
